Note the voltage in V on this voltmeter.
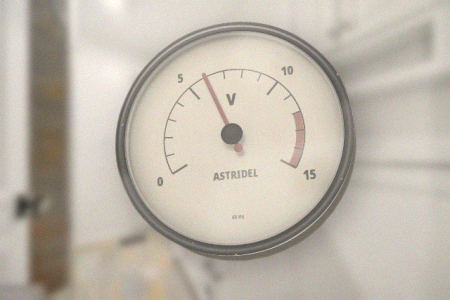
6 V
